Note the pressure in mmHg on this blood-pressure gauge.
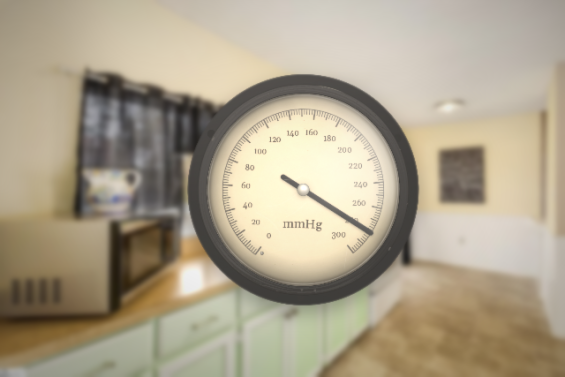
280 mmHg
